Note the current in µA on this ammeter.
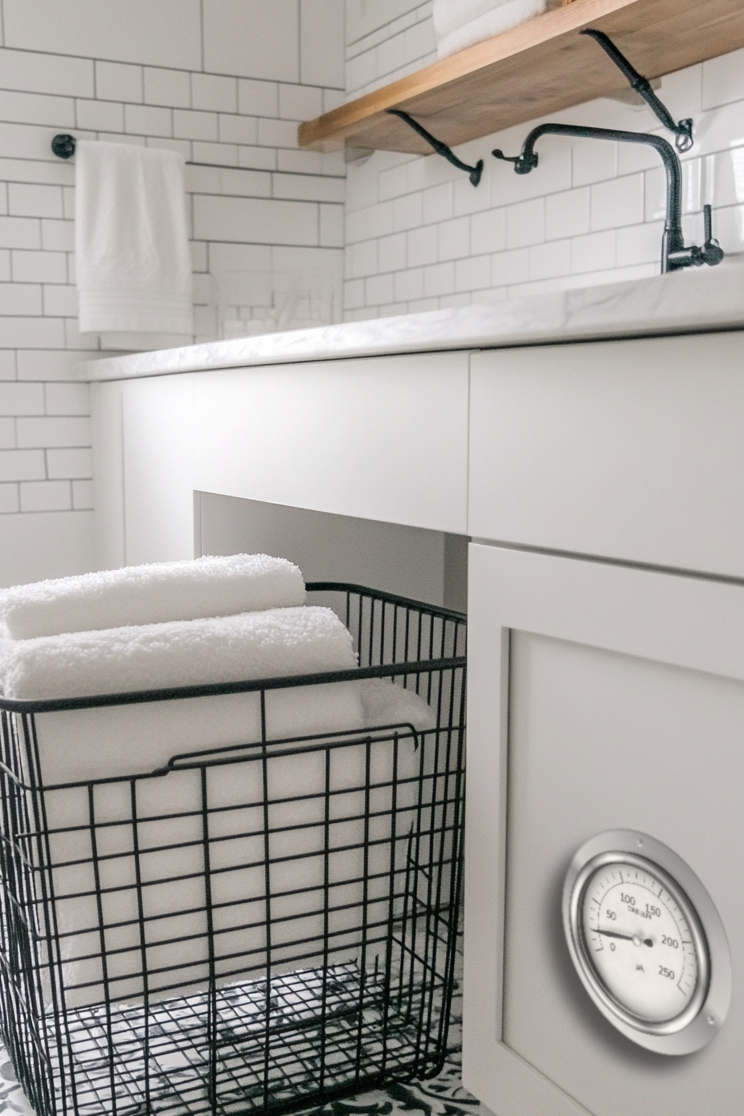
20 µA
